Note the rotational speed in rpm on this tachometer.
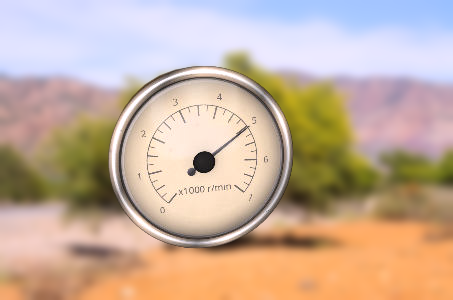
5000 rpm
